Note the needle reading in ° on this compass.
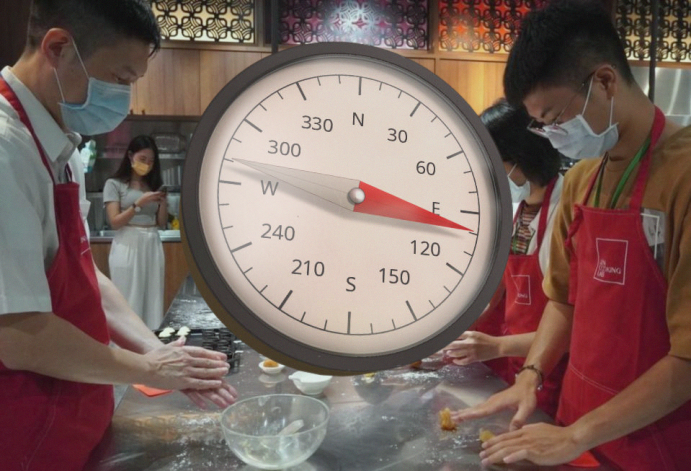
100 °
